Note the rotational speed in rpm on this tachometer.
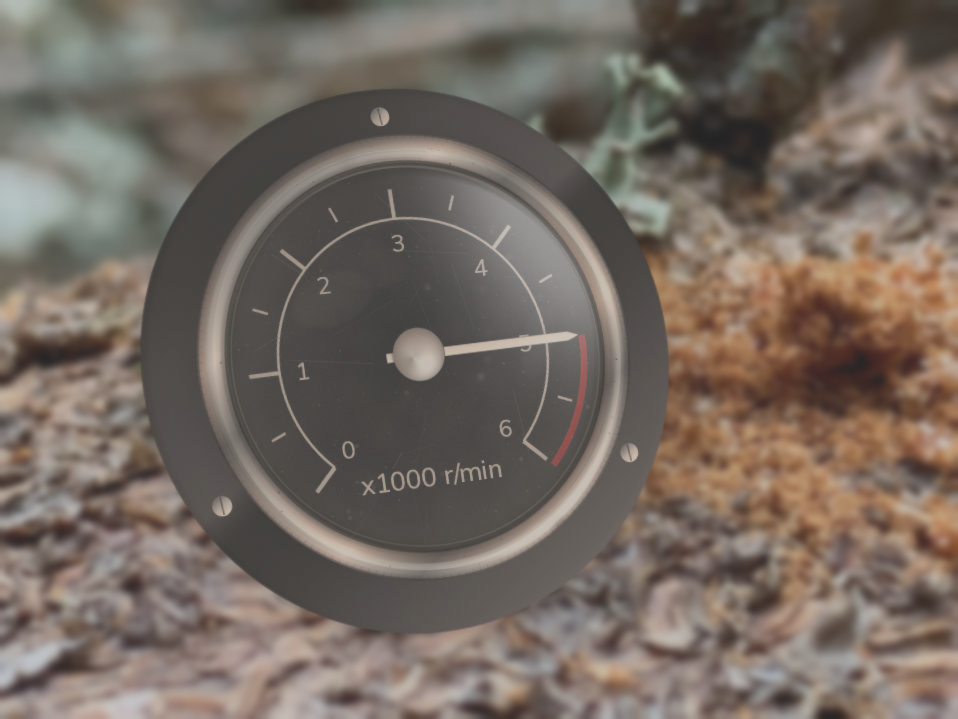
5000 rpm
